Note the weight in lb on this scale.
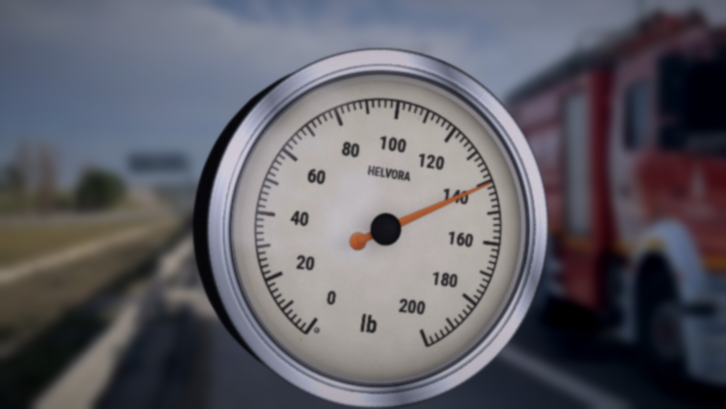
140 lb
